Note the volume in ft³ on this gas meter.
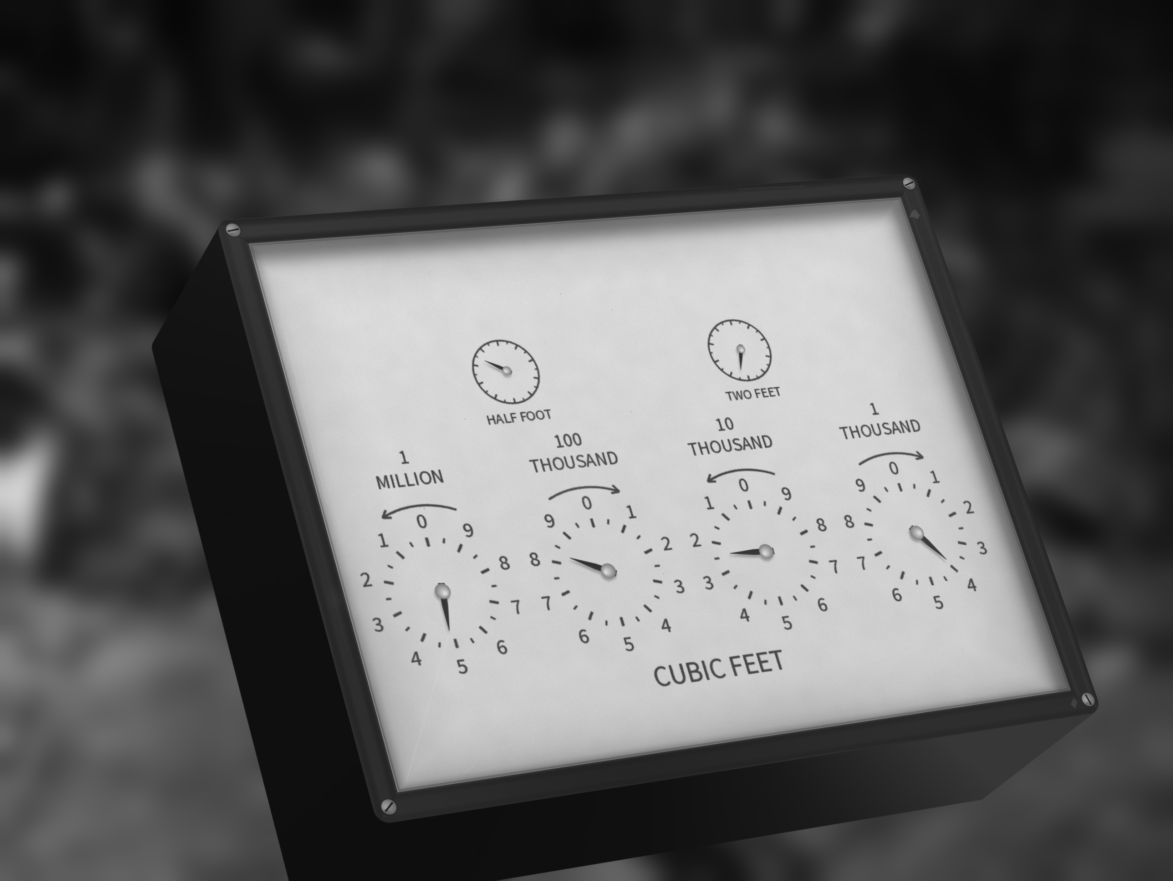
482400 ft³
